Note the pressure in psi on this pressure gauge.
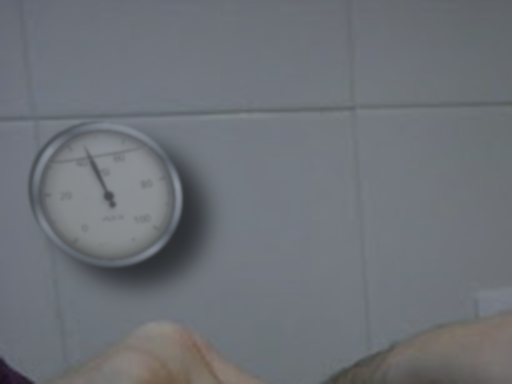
45 psi
